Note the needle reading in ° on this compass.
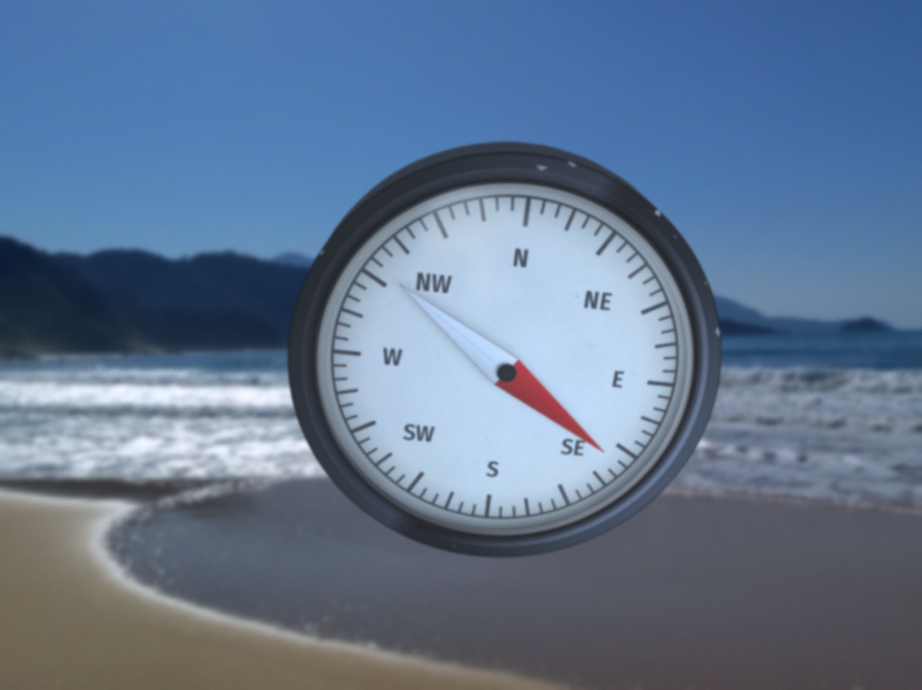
125 °
